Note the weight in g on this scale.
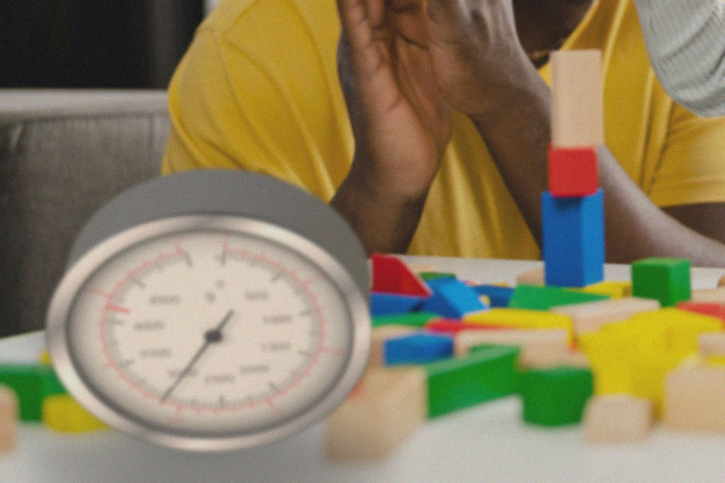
3000 g
